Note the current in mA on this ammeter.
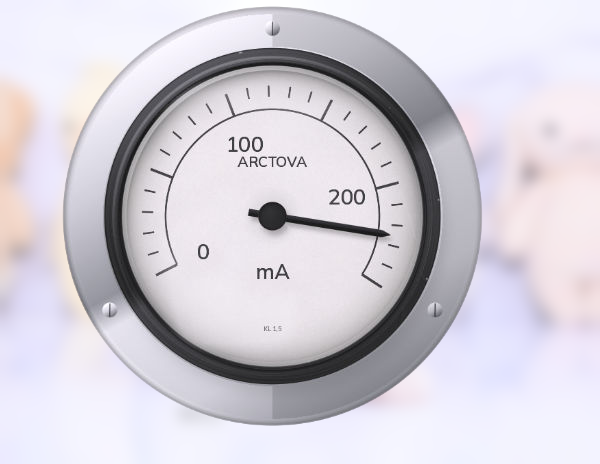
225 mA
